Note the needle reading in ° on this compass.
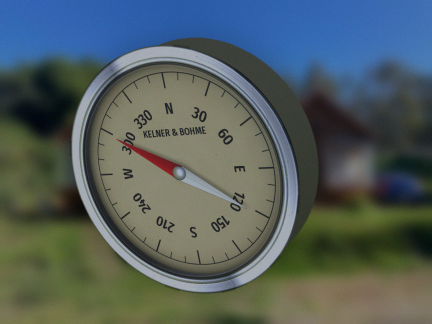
300 °
